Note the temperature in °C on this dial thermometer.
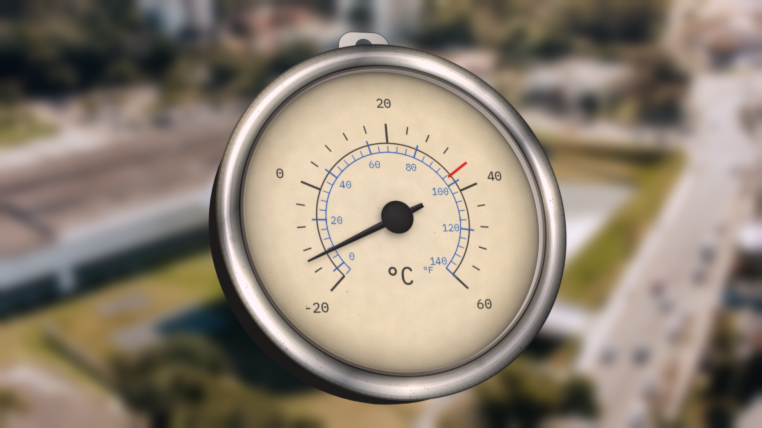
-14 °C
